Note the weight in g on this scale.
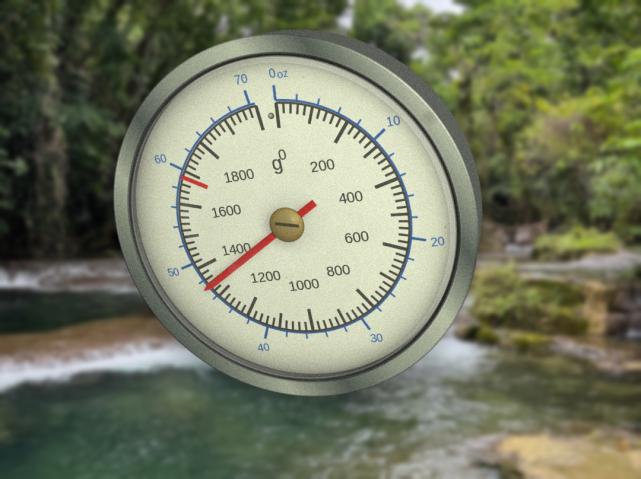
1340 g
